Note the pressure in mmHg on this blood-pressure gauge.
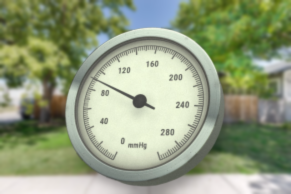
90 mmHg
